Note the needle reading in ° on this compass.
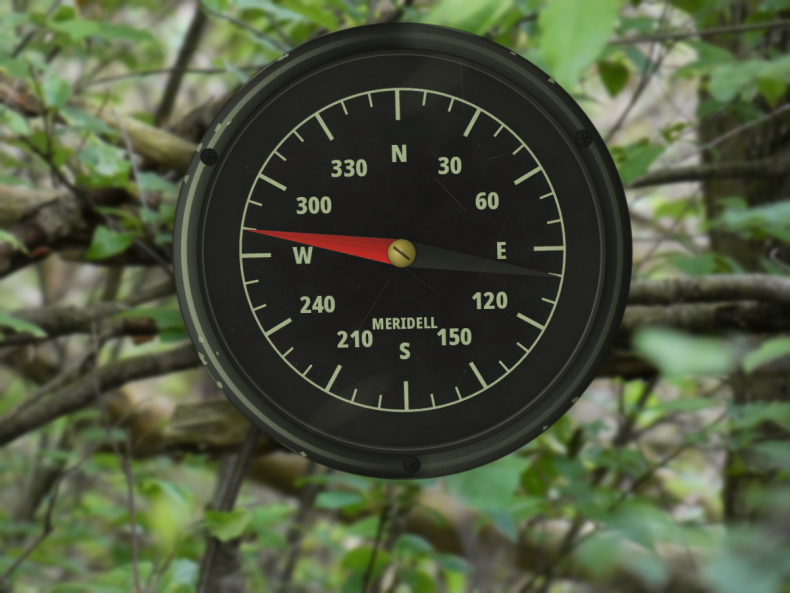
280 °
